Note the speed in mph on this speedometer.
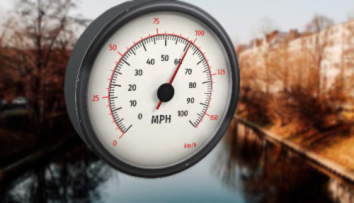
60 mph
